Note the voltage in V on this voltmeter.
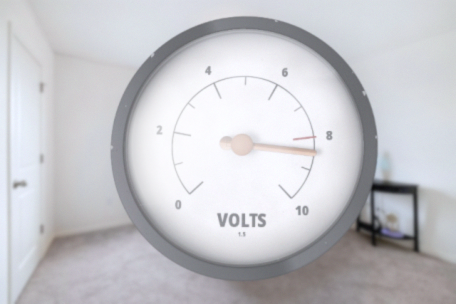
8.5 V
